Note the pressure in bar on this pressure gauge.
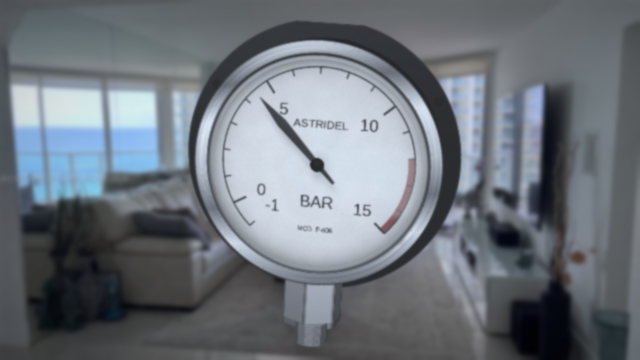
4.5 bar
